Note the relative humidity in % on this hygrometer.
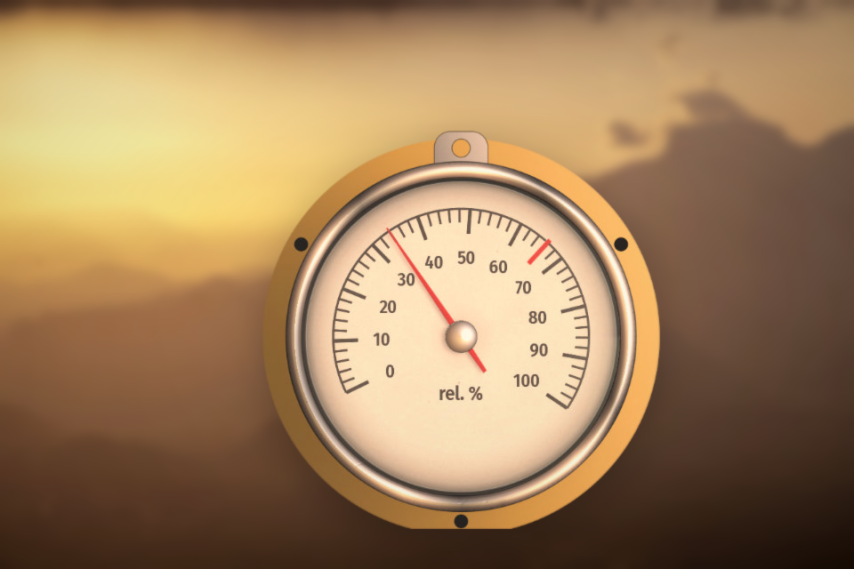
34 %
